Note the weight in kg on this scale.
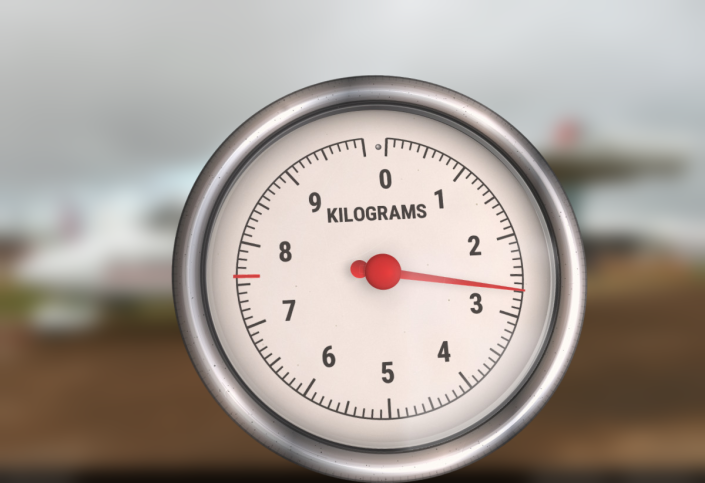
2.7 kg
